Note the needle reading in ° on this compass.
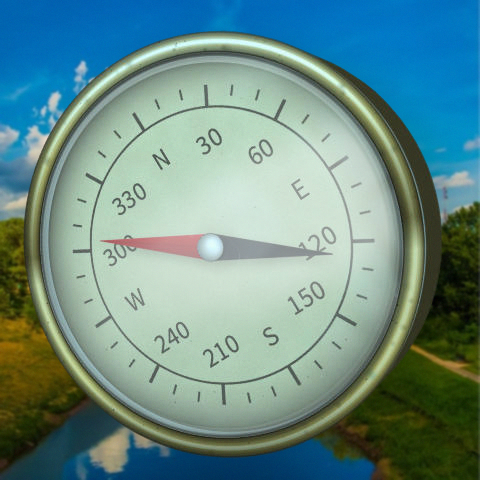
305 °
